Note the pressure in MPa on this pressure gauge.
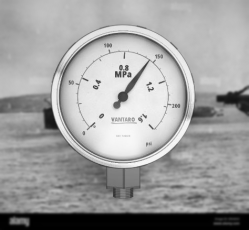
1 MPa
